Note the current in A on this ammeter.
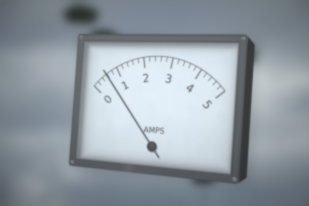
0.6 A
